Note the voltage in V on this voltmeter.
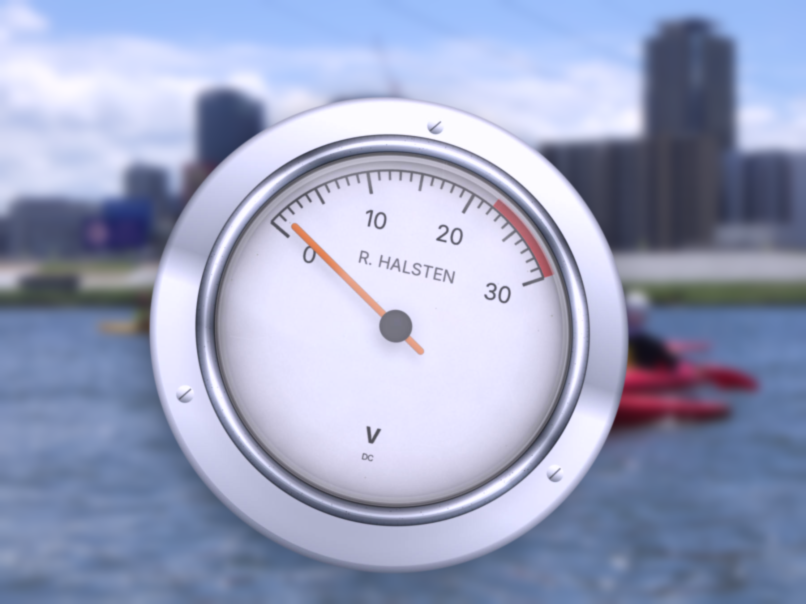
1 V
